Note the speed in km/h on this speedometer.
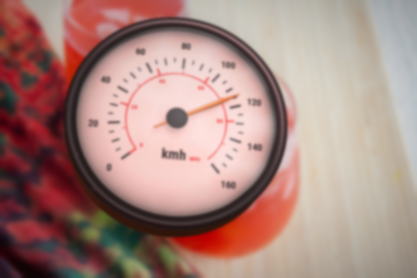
115 km/h
